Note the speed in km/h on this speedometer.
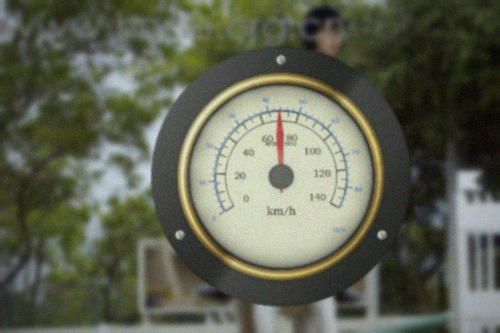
70 km/h
